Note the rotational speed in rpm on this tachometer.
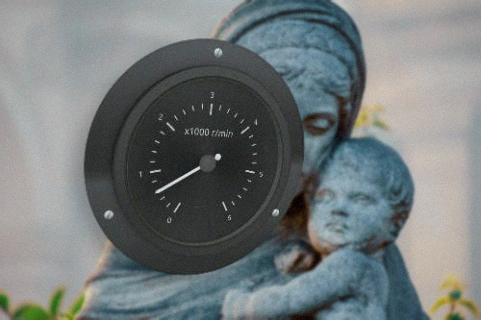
600 rpm
